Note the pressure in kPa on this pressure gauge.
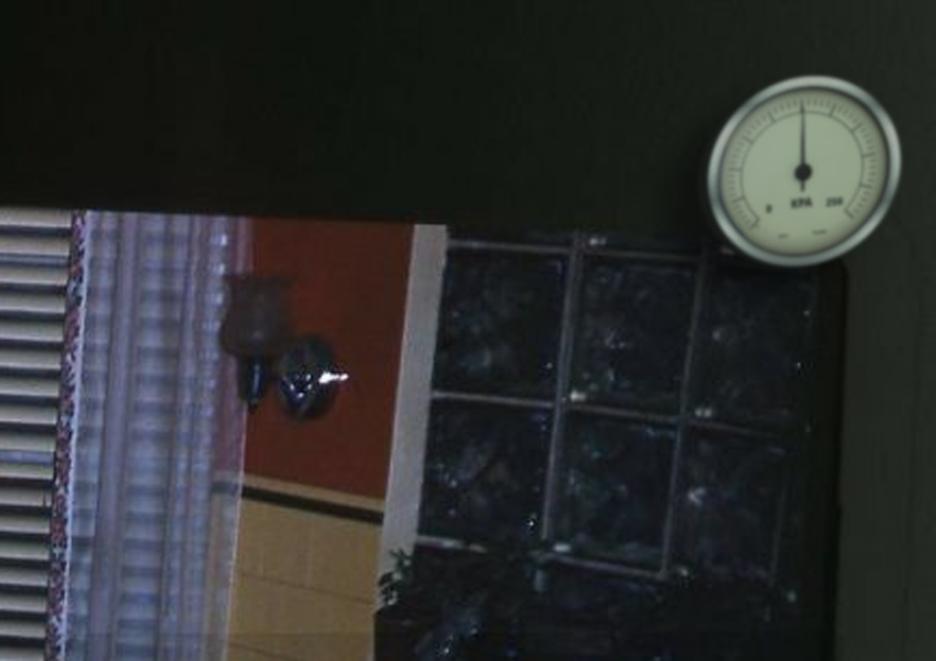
125 kPa
